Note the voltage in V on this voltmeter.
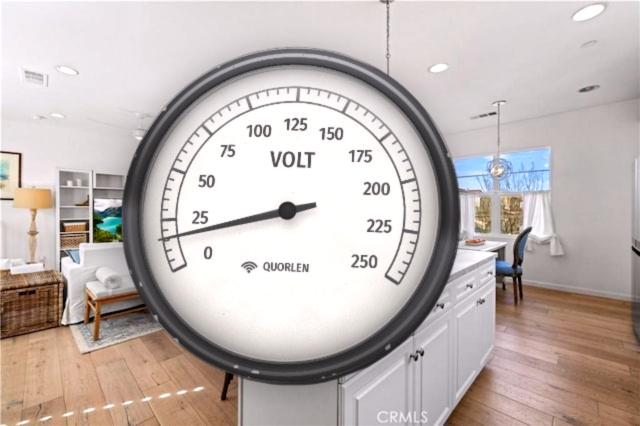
15 V
